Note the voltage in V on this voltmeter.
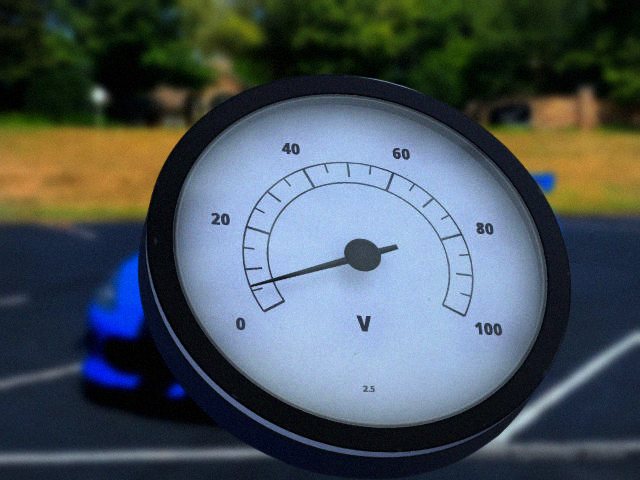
5 V
